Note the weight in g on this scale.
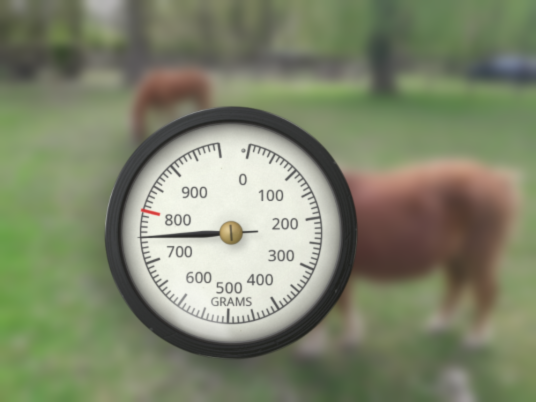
750 g
